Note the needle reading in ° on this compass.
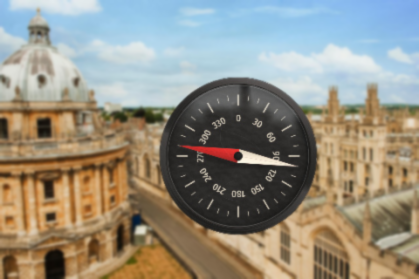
280 °
